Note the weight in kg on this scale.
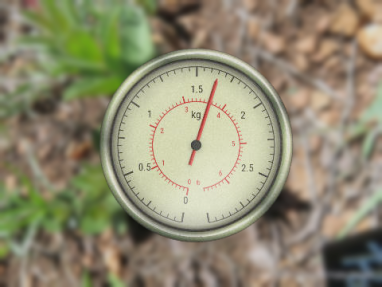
1.65 kg
